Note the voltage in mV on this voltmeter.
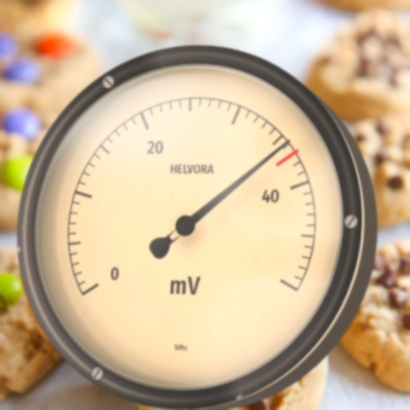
36 mV
